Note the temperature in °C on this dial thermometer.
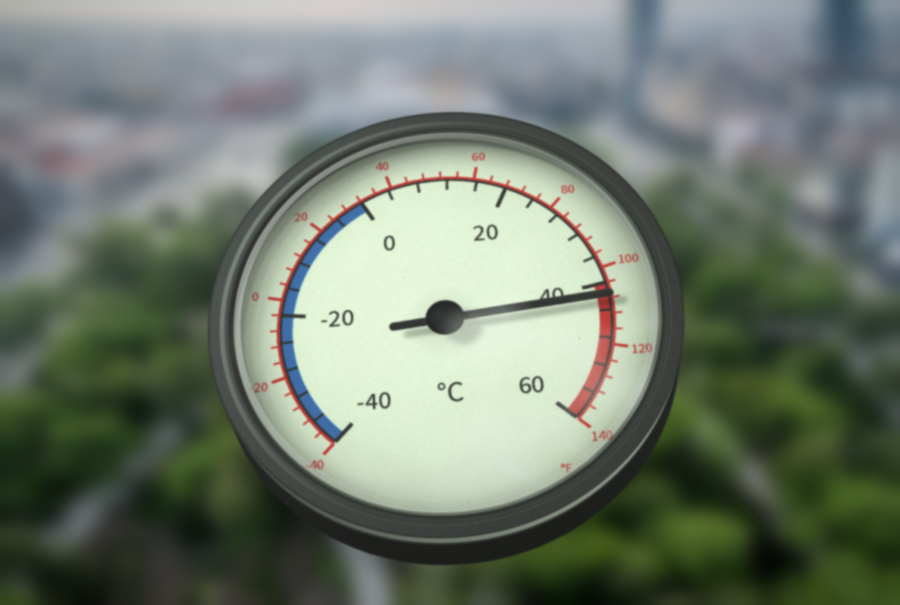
42 °C
